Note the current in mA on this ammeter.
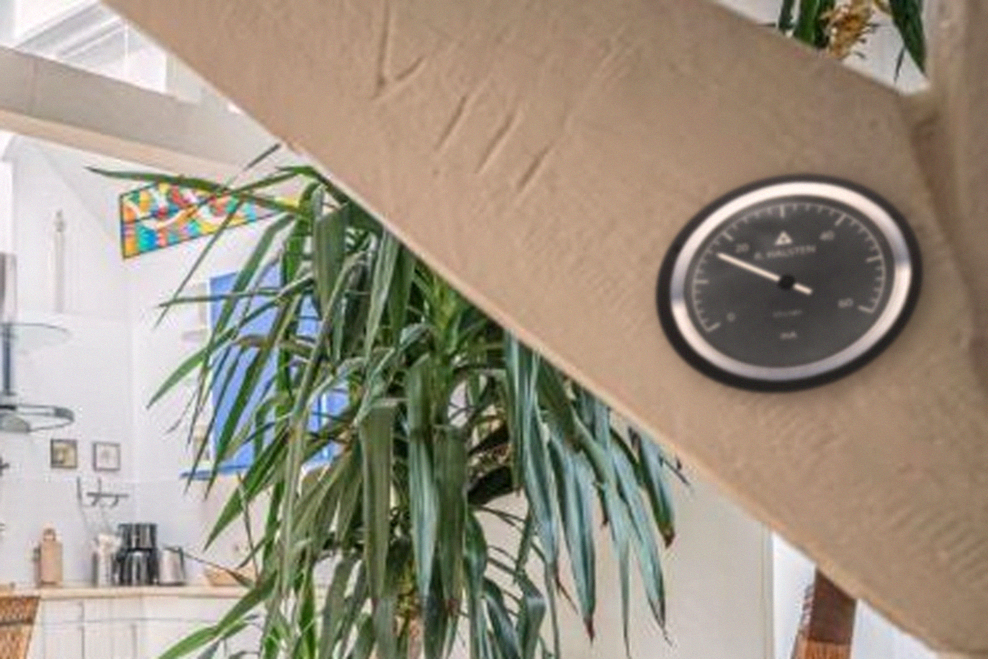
16 mA
